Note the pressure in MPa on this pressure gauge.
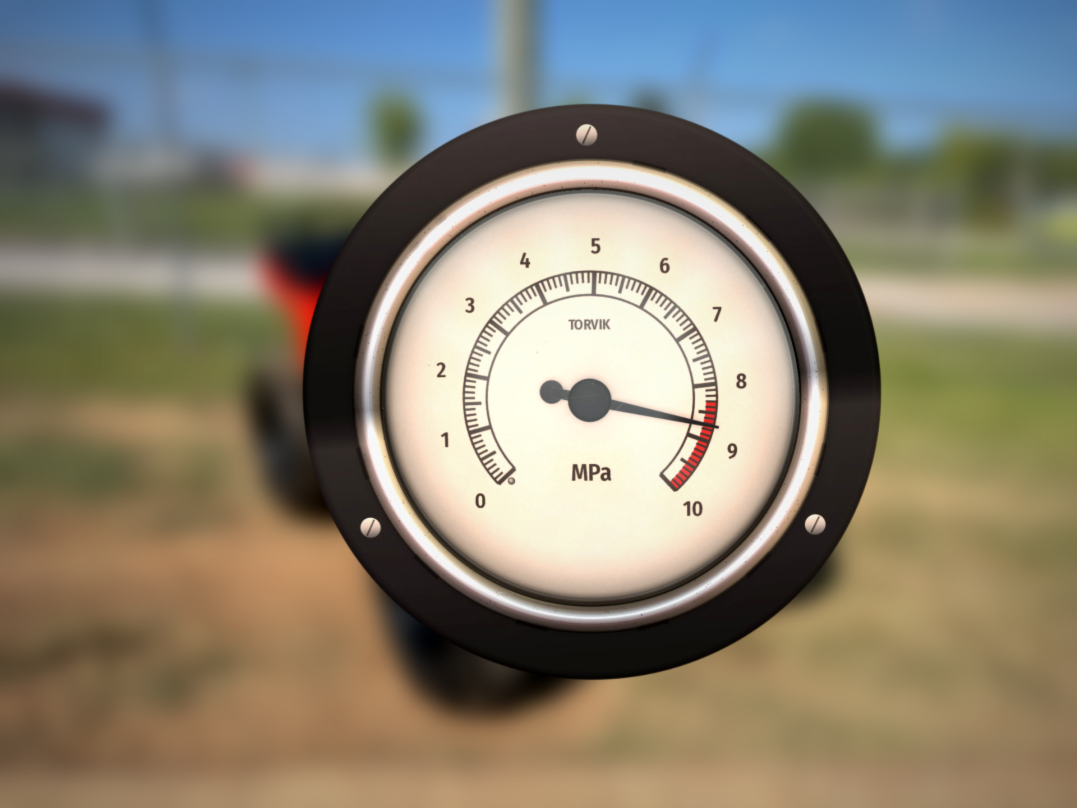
8.7 MPa
